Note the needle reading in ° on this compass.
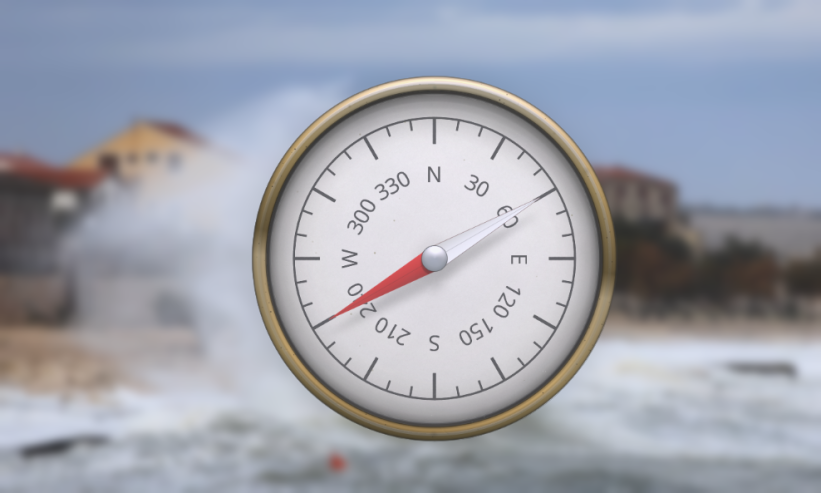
240 °
